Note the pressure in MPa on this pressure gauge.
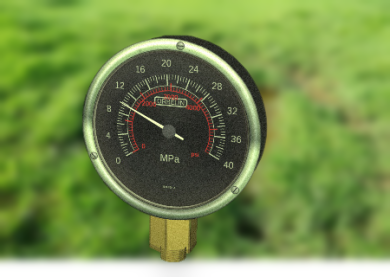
10 MPa
